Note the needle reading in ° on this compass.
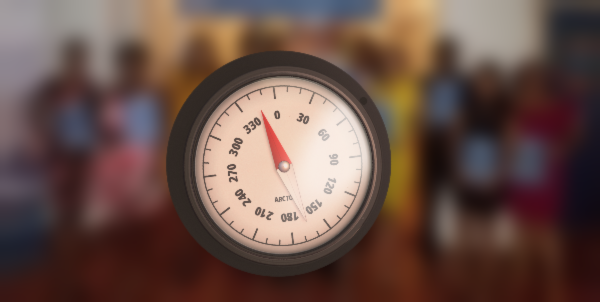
345 °
